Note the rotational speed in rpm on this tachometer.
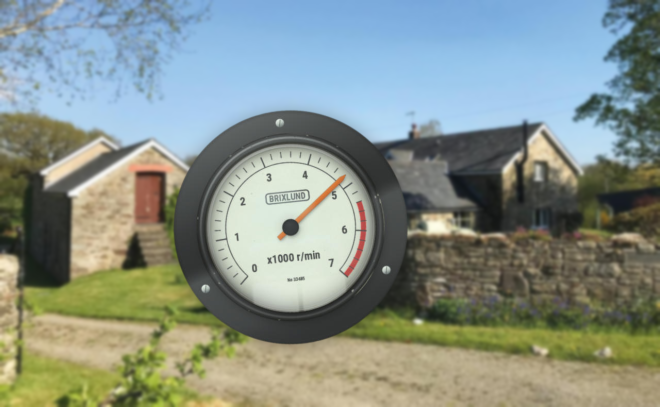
4800 rpm
